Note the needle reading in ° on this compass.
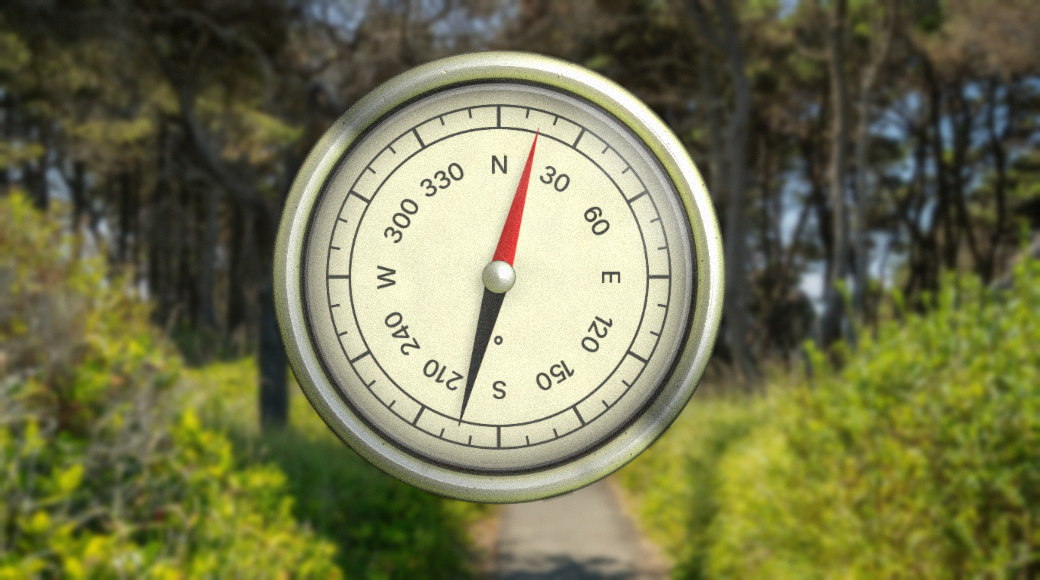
15 °
